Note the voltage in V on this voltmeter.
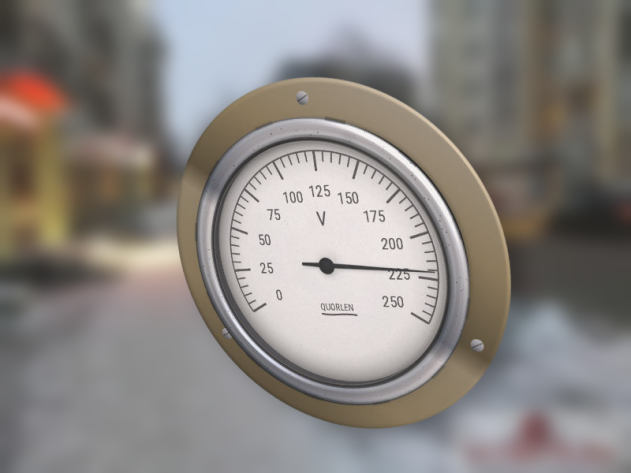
220 V
